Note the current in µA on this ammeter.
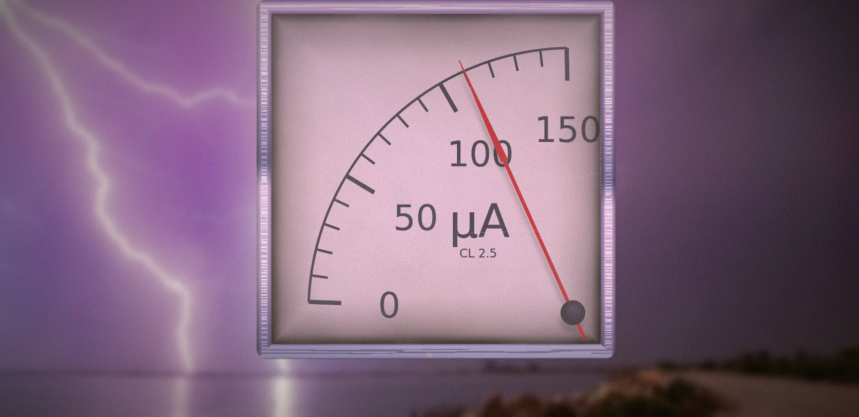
110 µA
